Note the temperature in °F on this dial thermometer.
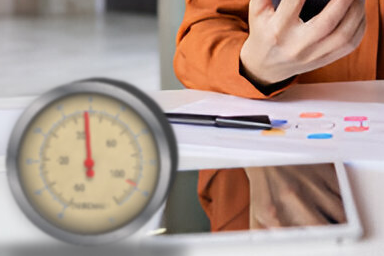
30 °F
